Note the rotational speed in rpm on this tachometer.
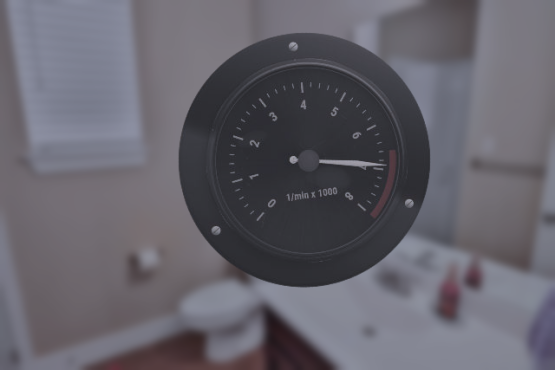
6900 rpm
